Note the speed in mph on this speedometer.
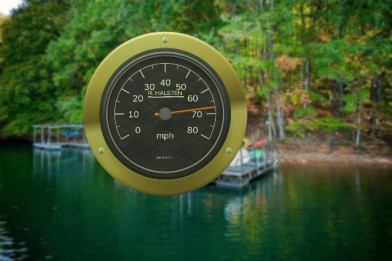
67.5 mph
